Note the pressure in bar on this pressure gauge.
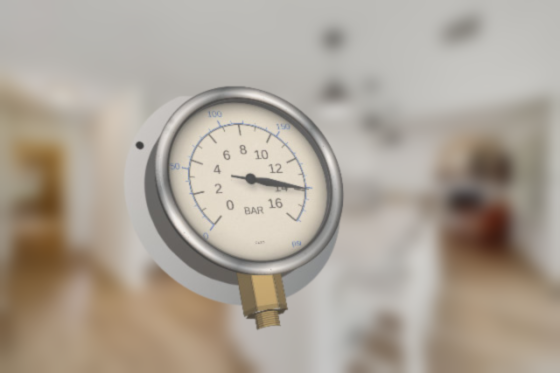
14 bar
